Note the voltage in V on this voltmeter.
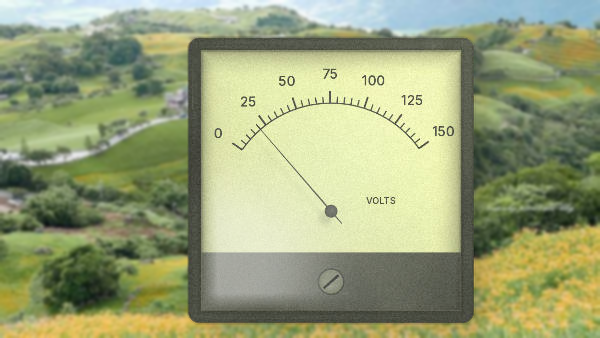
20 V
